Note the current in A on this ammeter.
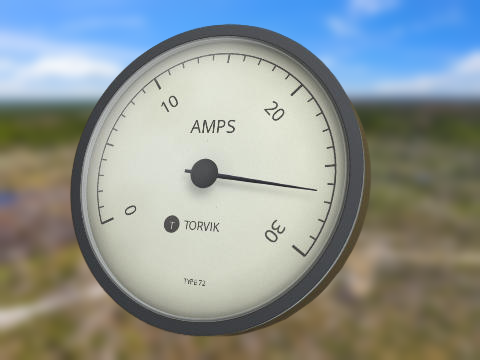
26.5 A
